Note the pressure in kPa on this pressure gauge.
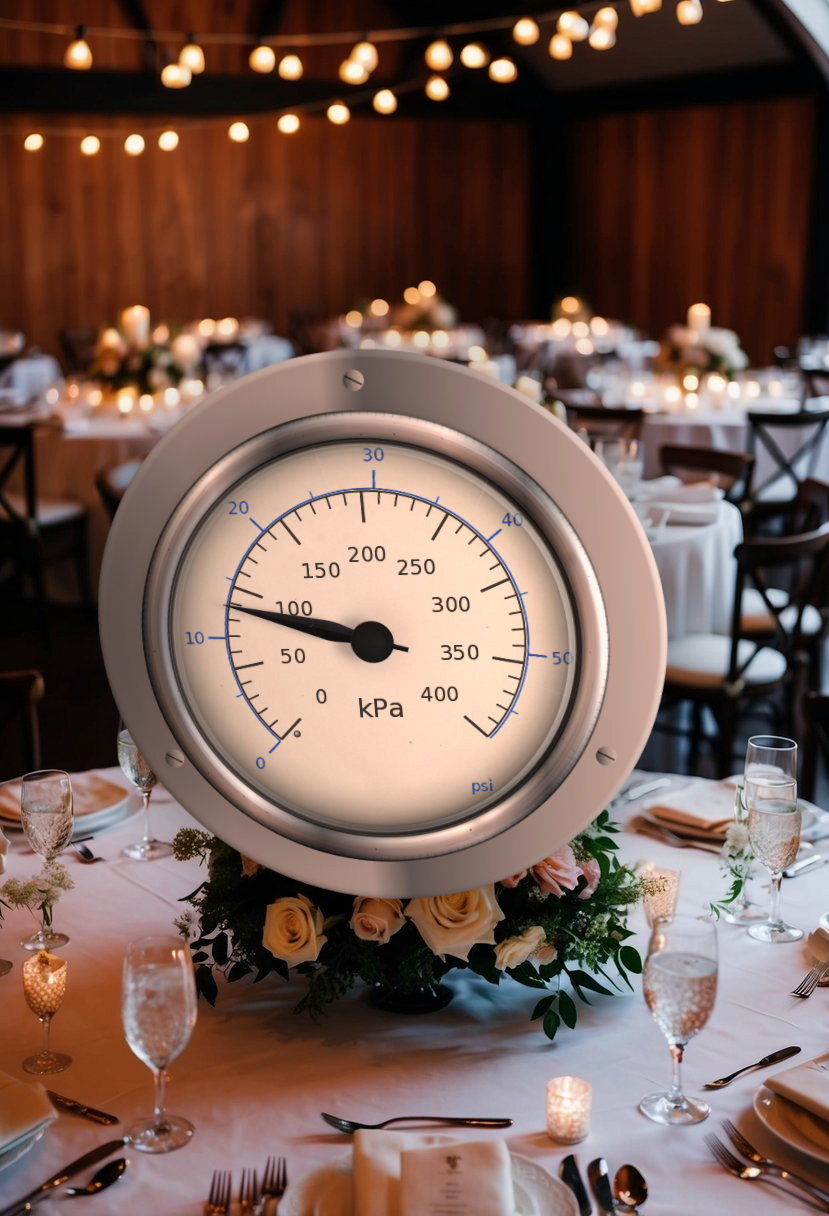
90 kPa
